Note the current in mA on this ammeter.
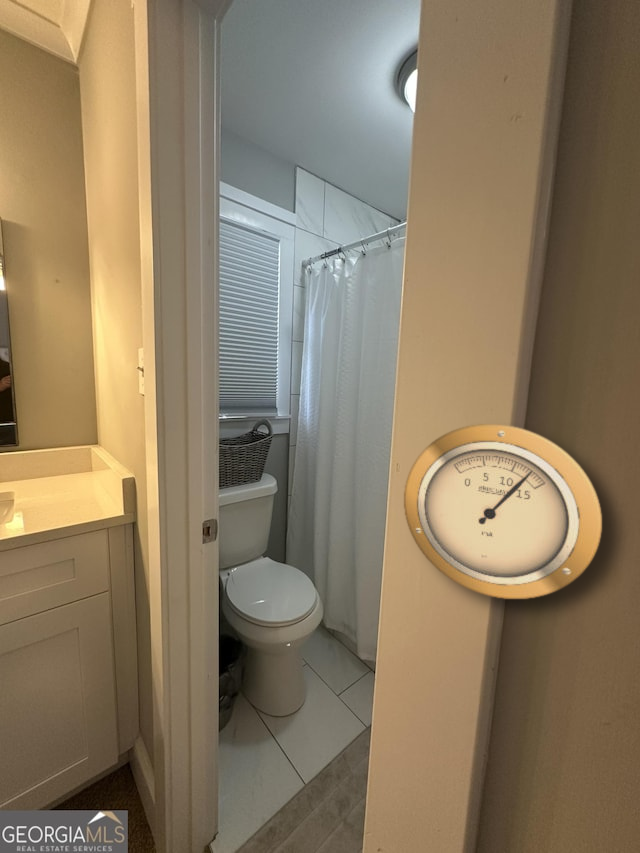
12.5 mA
